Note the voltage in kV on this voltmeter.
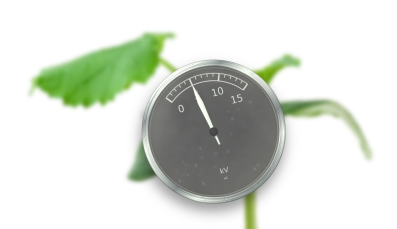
5 kV
